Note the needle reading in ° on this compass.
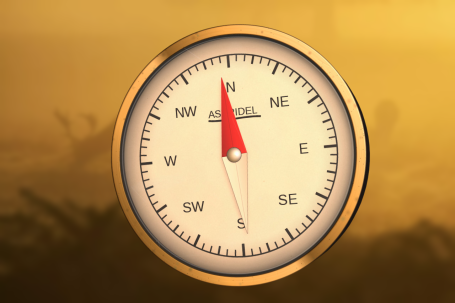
355 °
